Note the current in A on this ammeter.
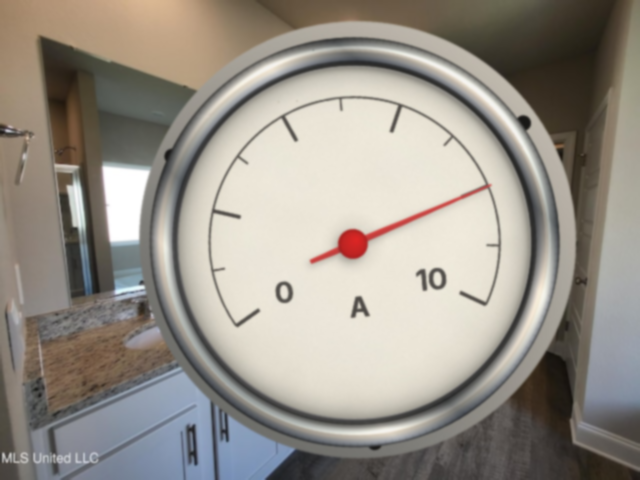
8 A
